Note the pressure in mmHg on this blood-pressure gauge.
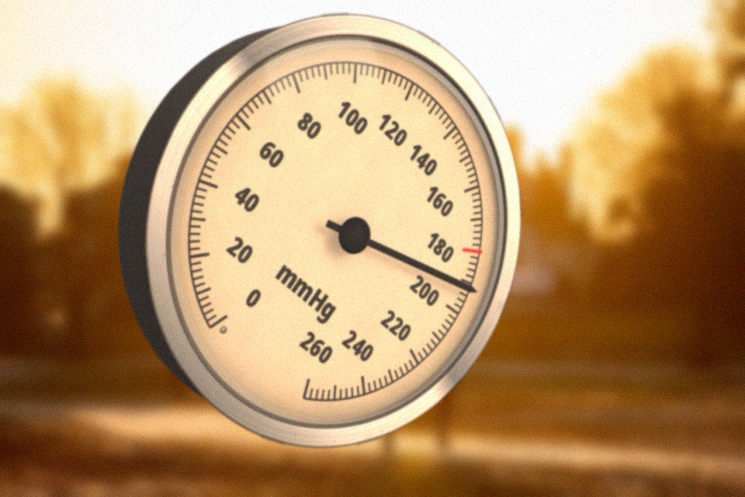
192 mmHg
